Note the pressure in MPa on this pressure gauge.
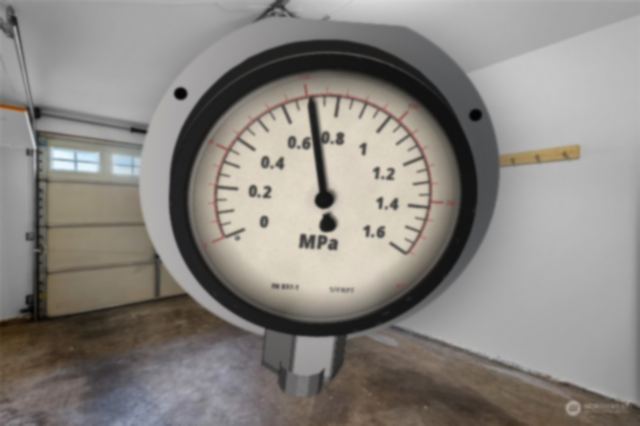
0.7 MPa
